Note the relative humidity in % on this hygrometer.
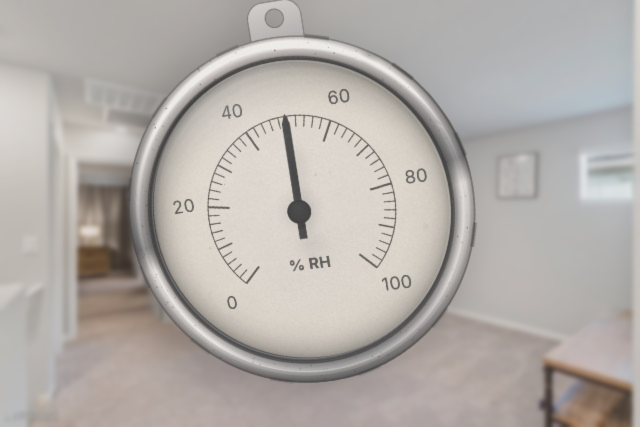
50 %
